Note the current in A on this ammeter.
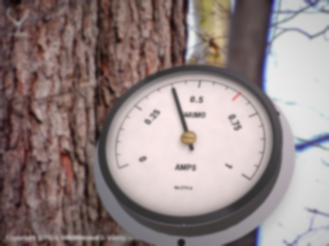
0.4 A
